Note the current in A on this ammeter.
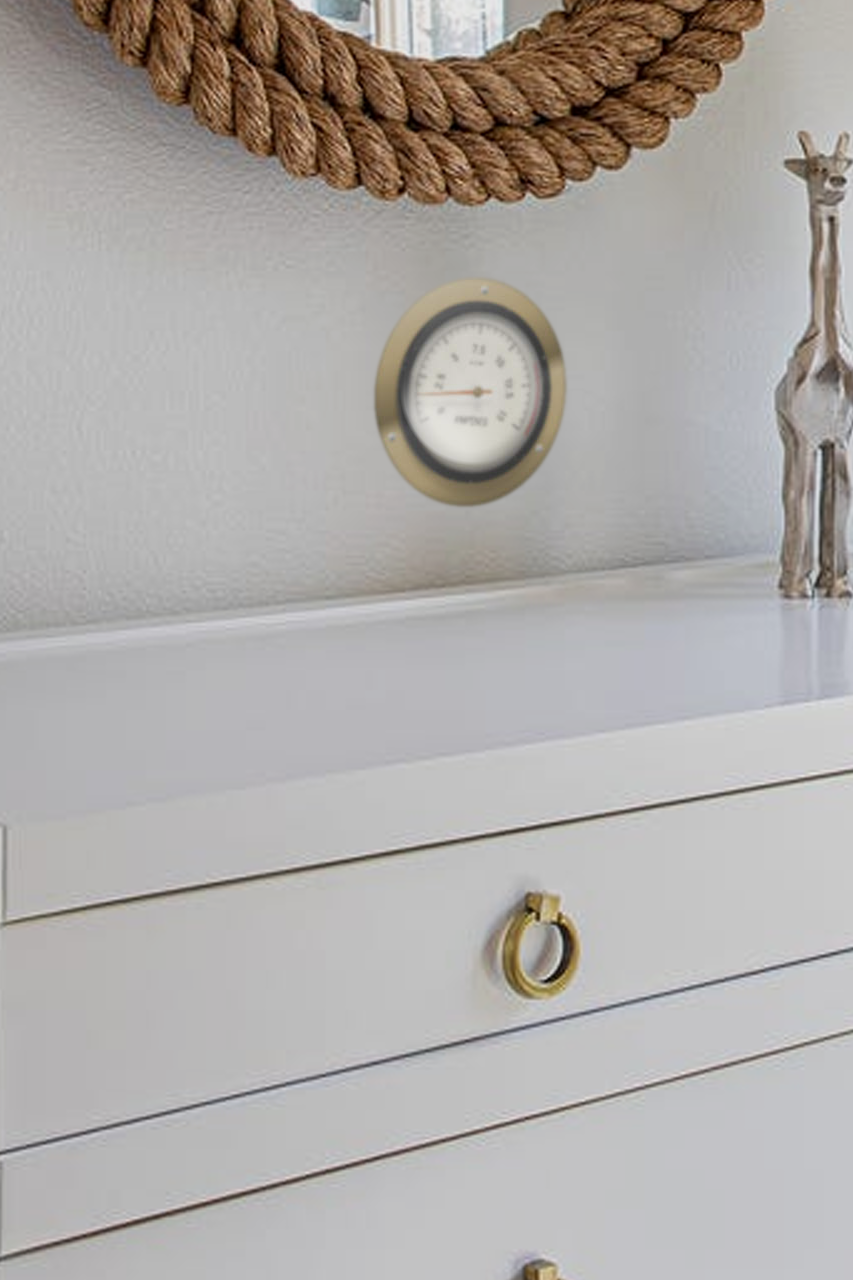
1.5 A
